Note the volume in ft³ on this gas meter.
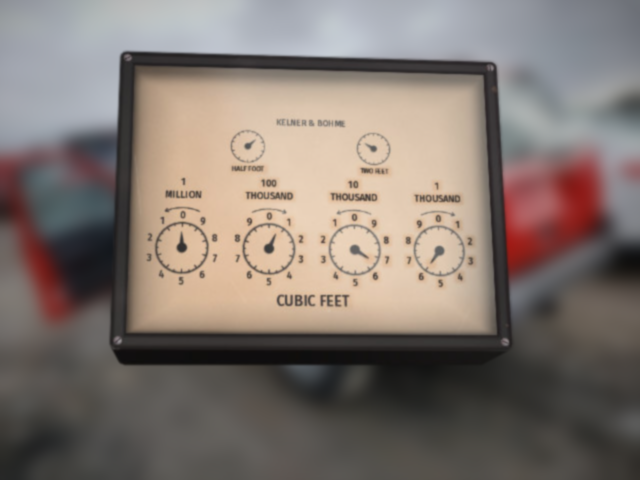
6600 ft³
